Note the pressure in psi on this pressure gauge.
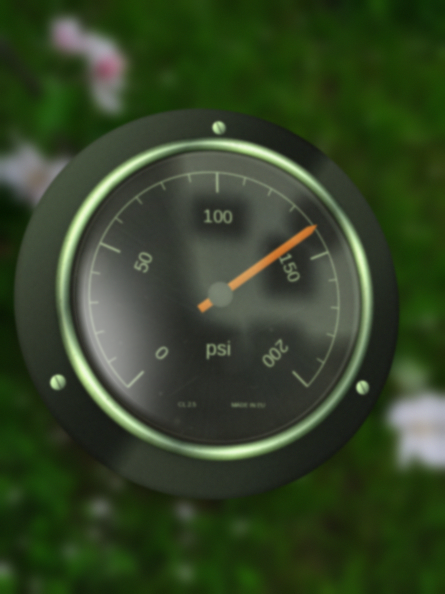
140 psi
